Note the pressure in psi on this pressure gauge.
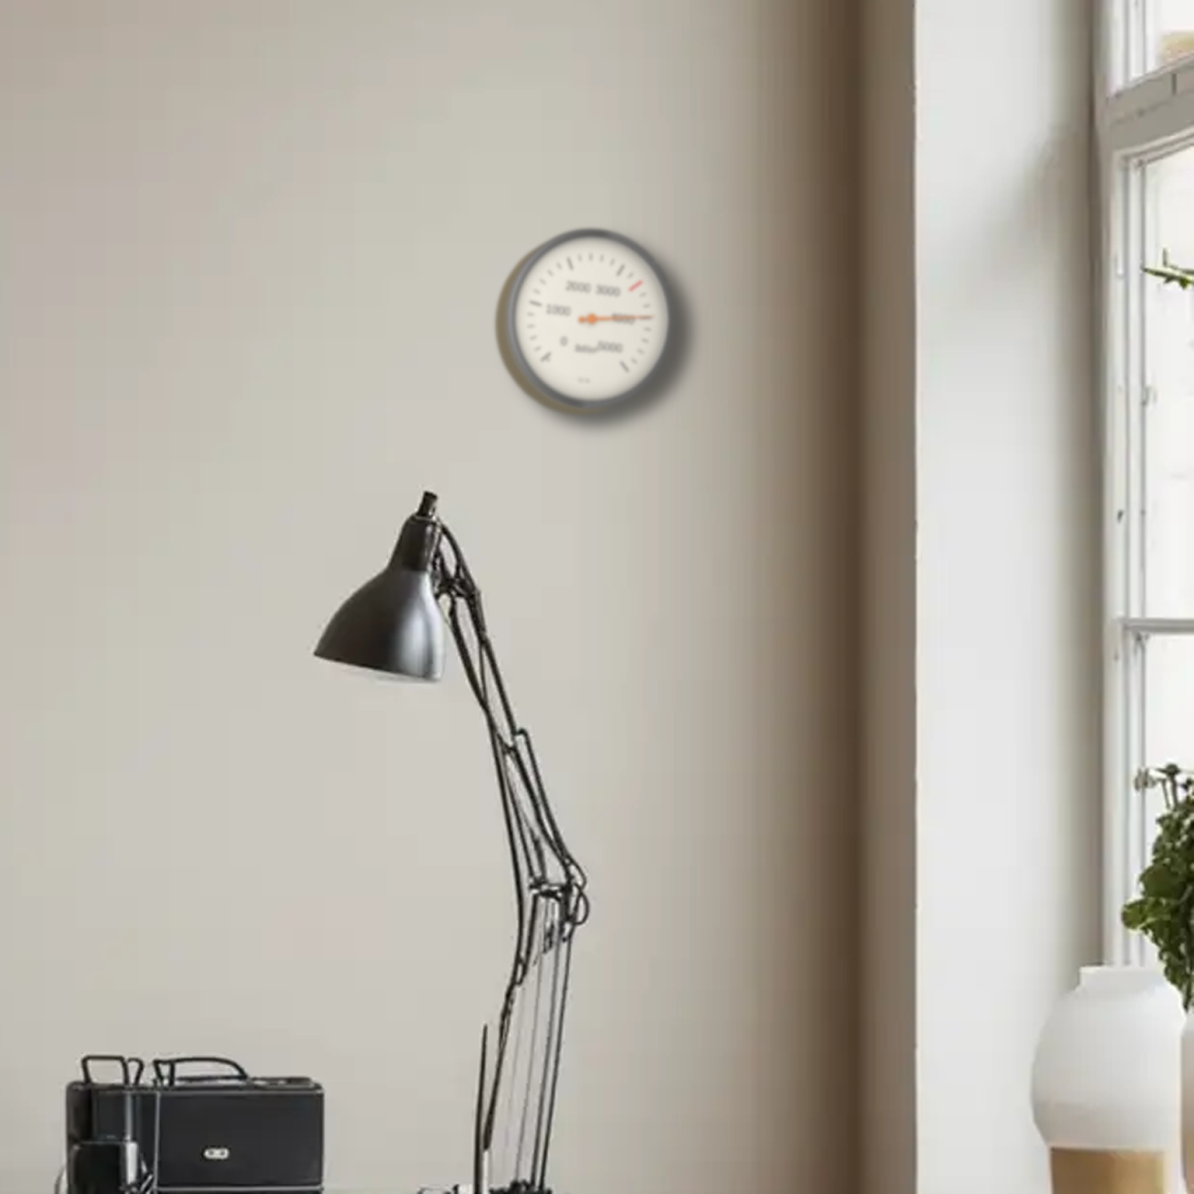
4000 psi
